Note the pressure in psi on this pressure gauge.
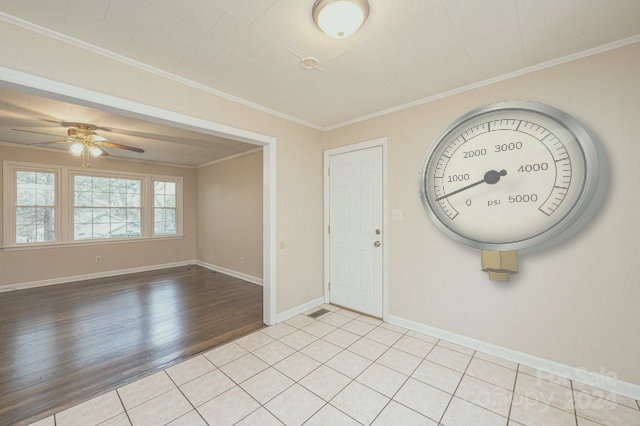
500 psi
